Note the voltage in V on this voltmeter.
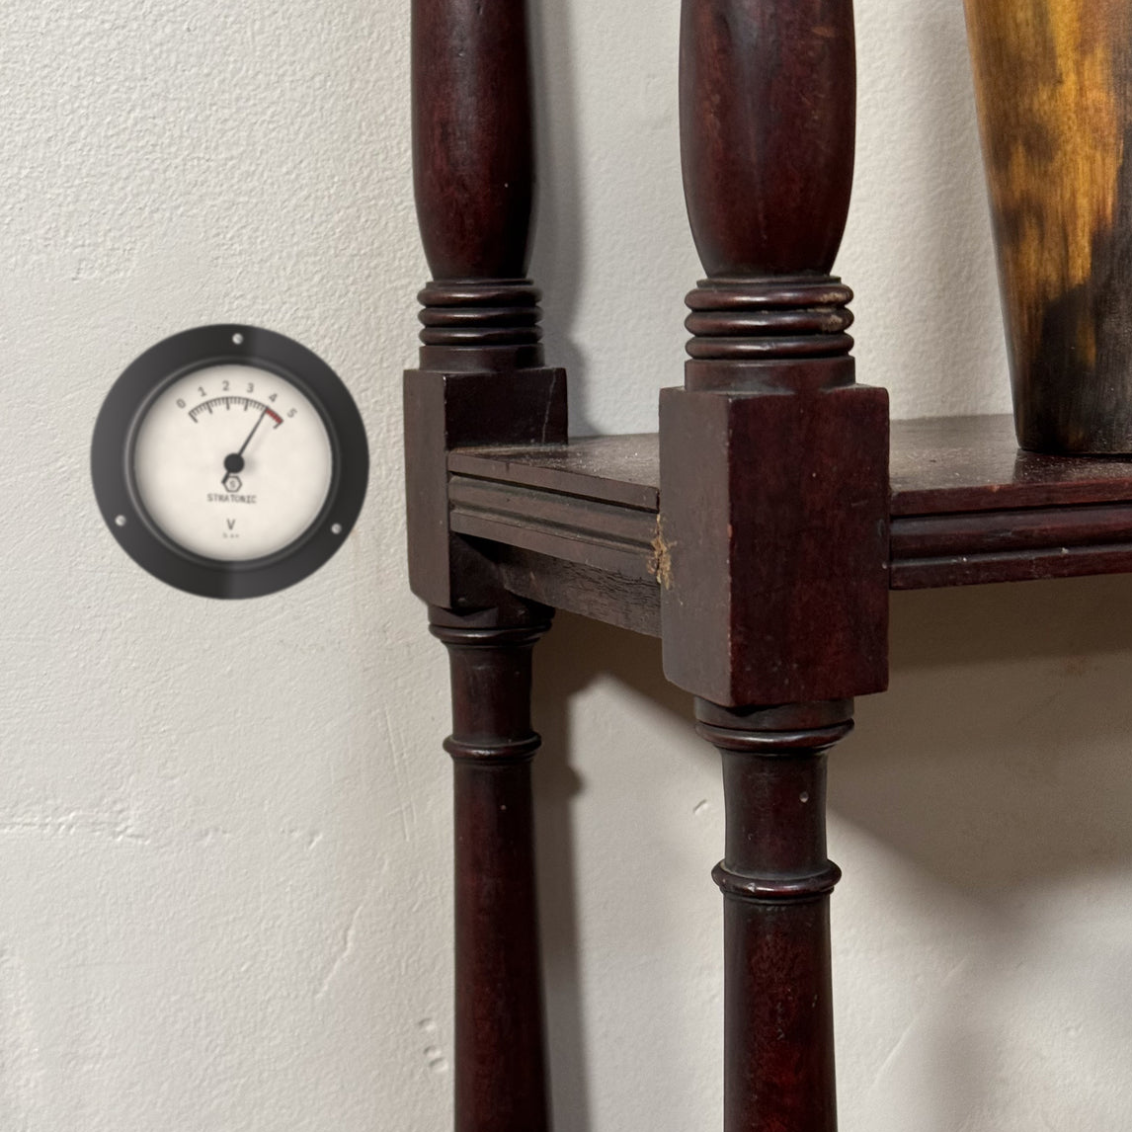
4 V
